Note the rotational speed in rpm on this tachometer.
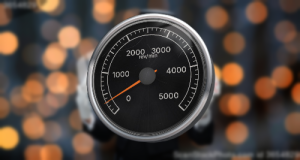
300 rpm
